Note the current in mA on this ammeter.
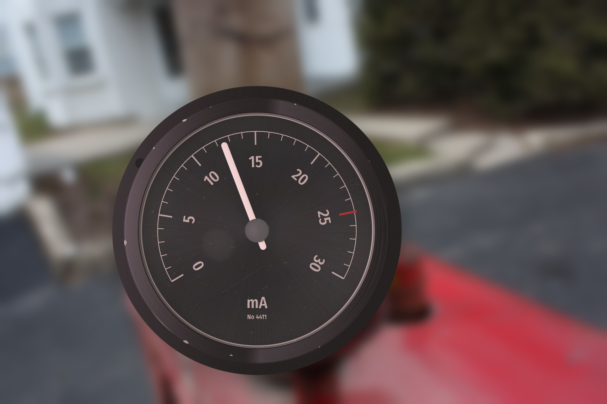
12.5 mA
